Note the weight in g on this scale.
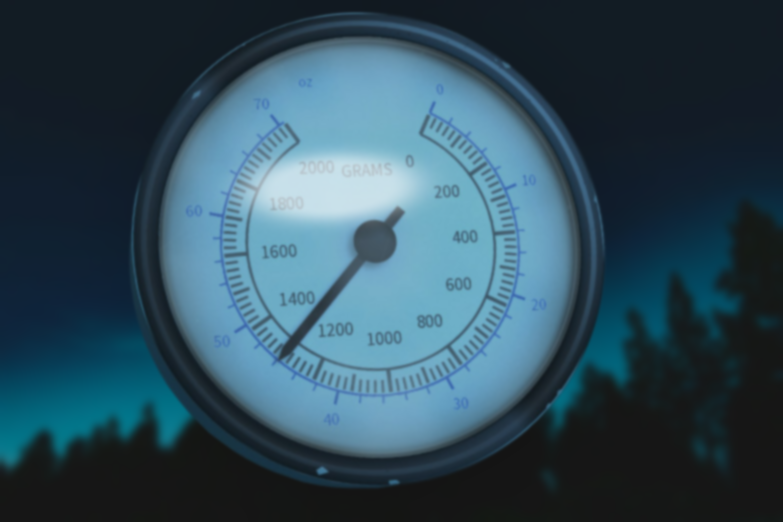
1300 g
